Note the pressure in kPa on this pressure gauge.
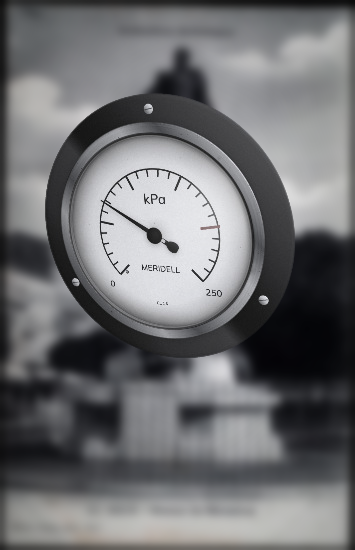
70 kPa
